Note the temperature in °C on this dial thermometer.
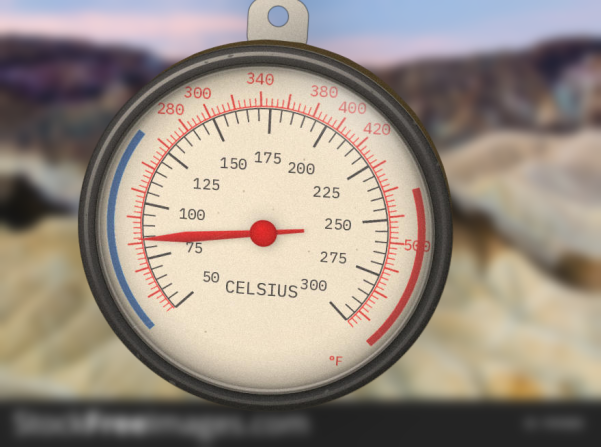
85 °C
